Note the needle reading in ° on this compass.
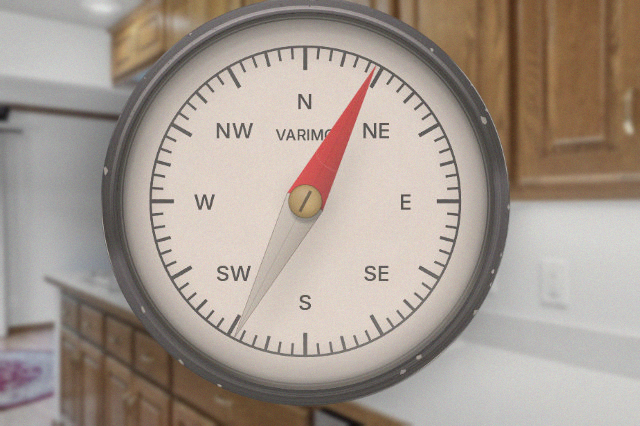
27.5 °
